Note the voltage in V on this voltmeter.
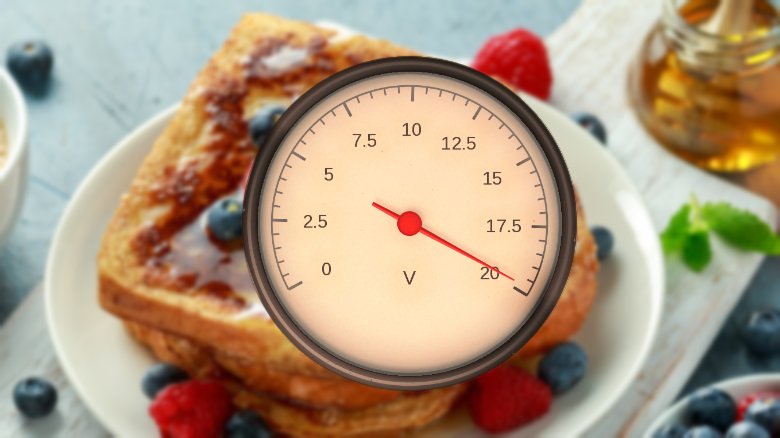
19.75 V
